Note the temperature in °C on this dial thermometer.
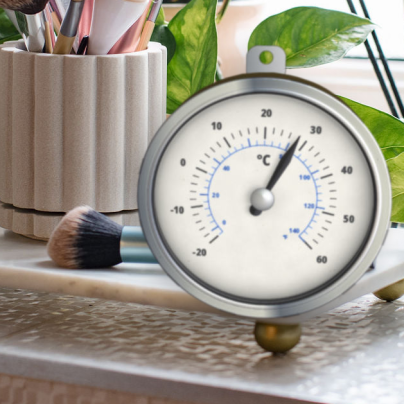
28 °C
